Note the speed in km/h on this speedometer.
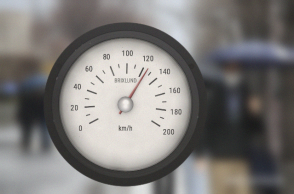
125 km/h
